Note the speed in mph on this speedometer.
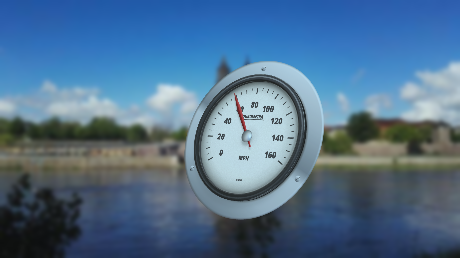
60 mph
